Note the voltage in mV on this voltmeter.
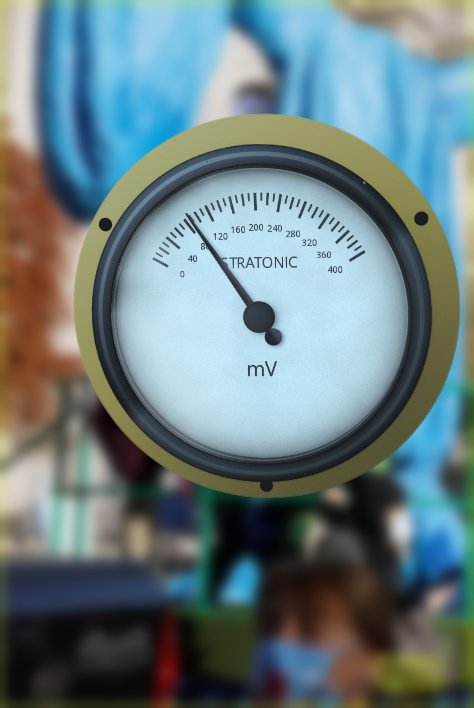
90 mV
